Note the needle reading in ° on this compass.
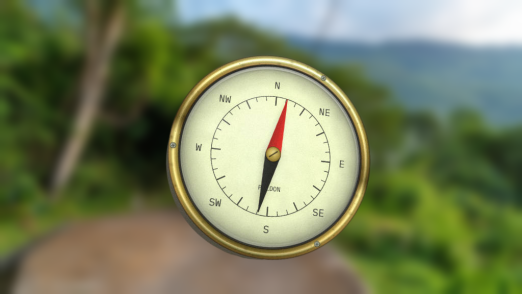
10 °
